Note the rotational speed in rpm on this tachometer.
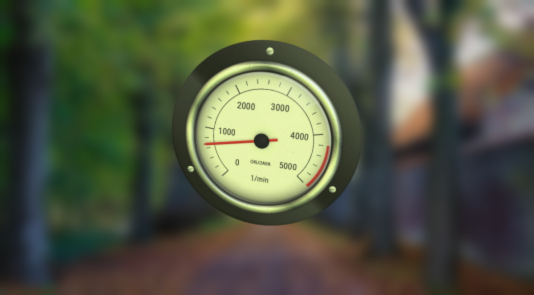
700 rpm
